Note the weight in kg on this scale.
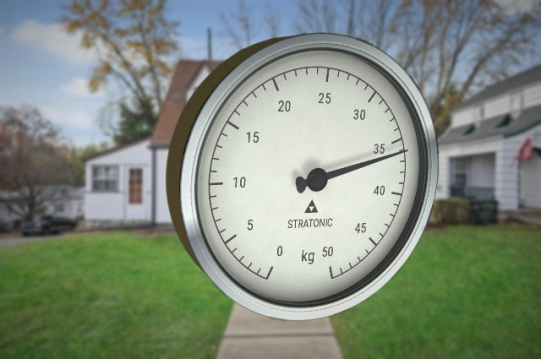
36 kg
